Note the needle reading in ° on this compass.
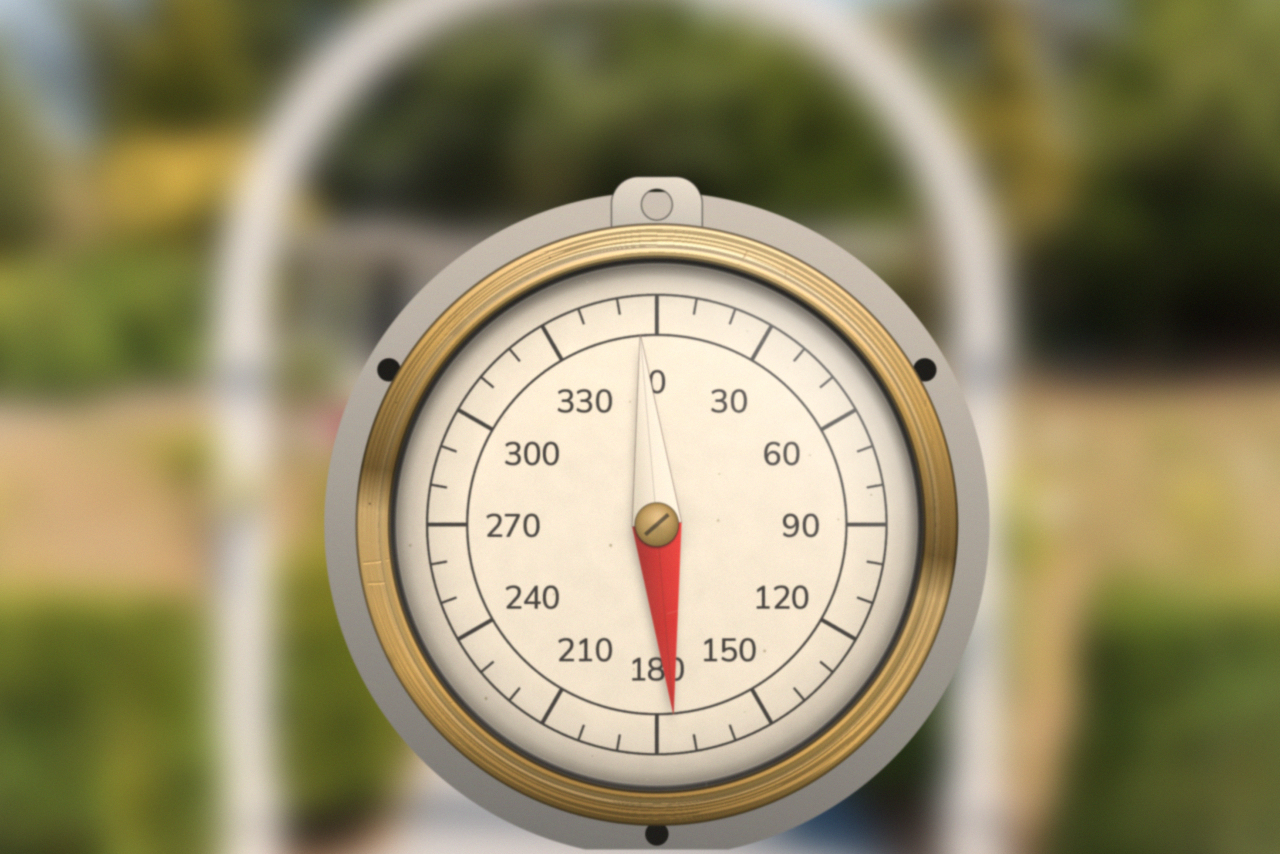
175 °
